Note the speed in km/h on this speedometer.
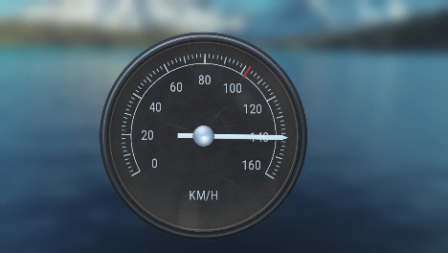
140 km/h
